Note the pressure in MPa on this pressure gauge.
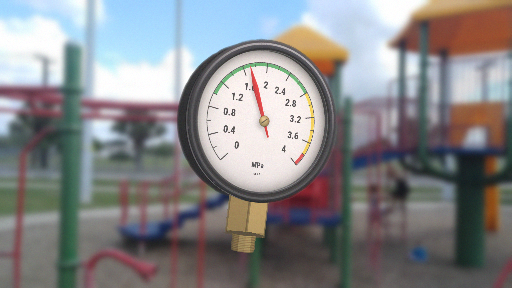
1.7 MPa
